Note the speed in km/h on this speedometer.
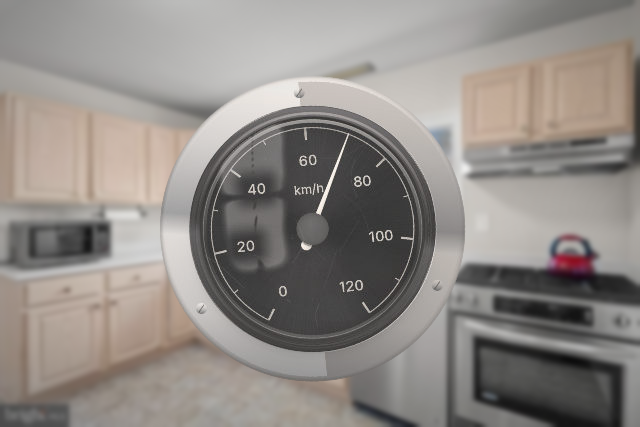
70 km/h
